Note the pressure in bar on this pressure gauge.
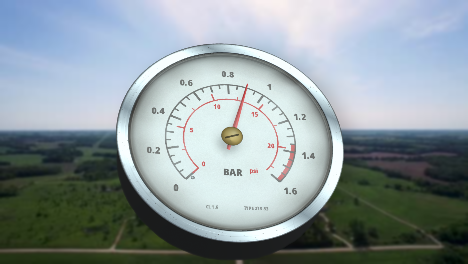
0.9 bar
